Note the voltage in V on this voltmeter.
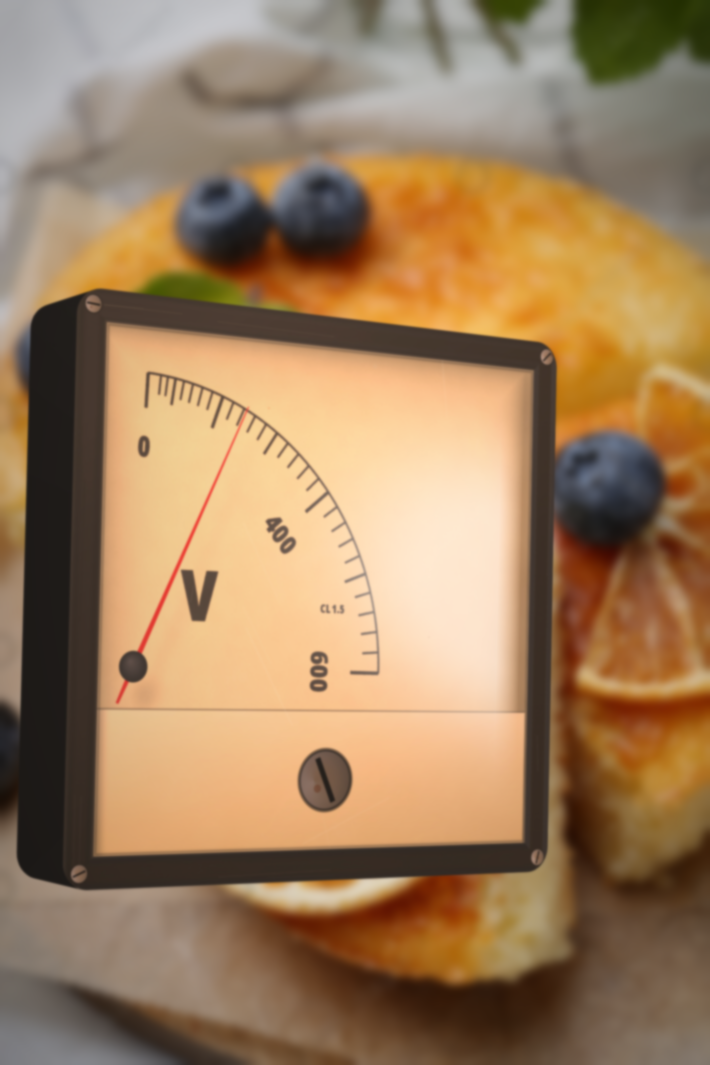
240 V
